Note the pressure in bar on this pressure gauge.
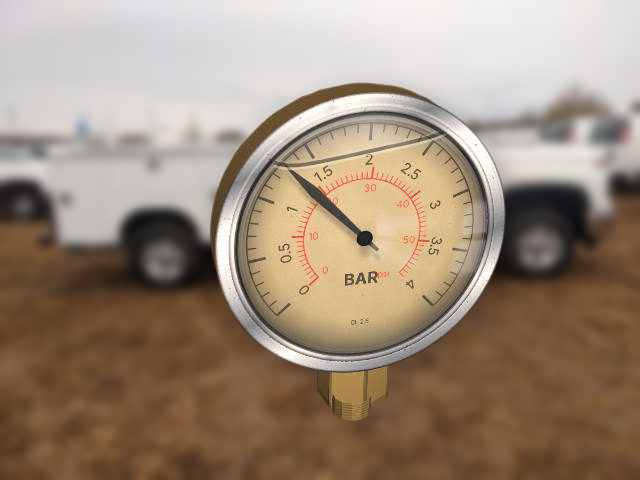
1.3 bar
